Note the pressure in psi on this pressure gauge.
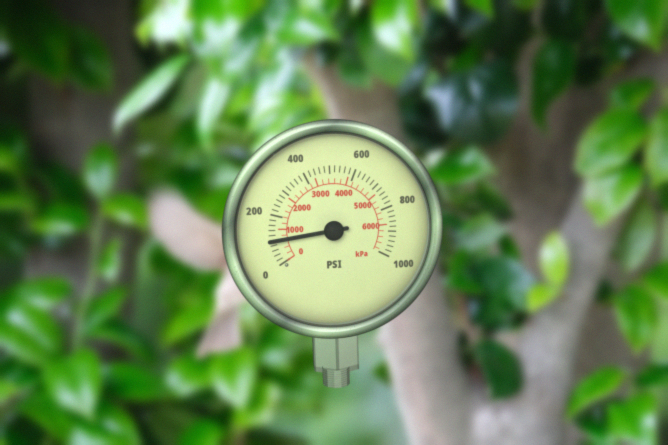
100 psi
